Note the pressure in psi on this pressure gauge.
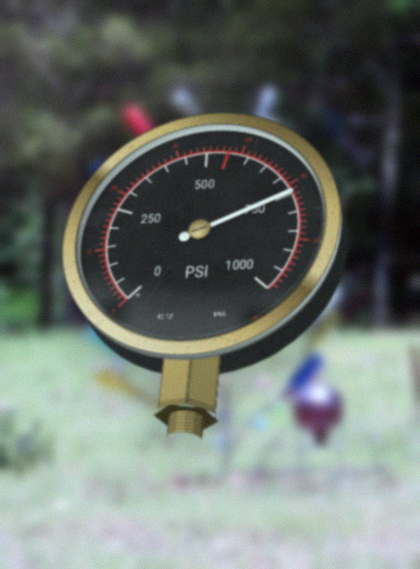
750 psi
